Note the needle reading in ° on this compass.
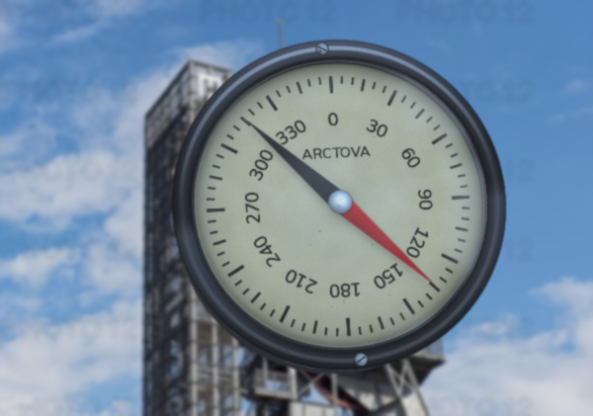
135 °
